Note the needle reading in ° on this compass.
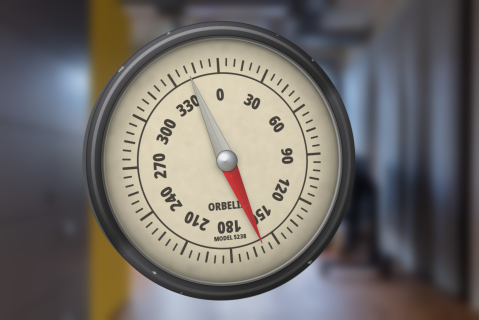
160 °
